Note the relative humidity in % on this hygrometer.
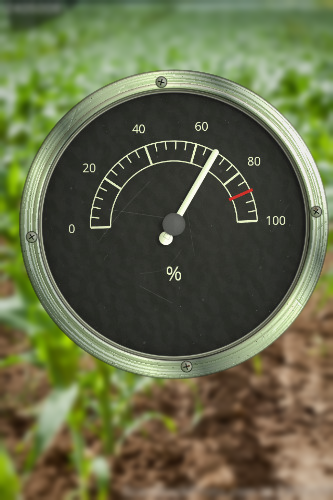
68 %
